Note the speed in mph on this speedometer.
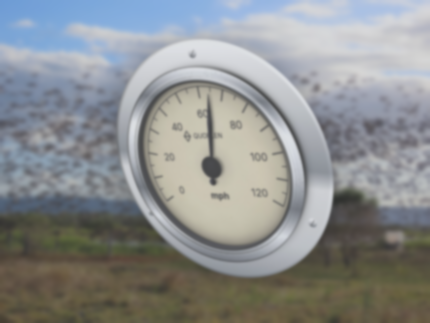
65 mph
